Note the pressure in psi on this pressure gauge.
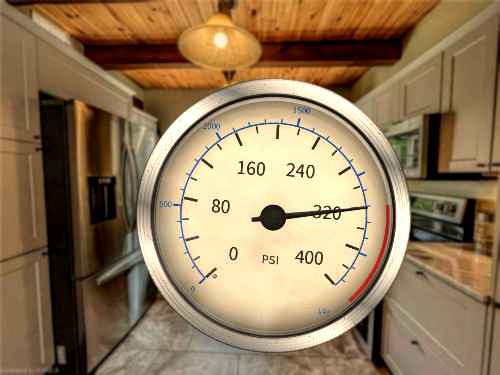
320 psi
